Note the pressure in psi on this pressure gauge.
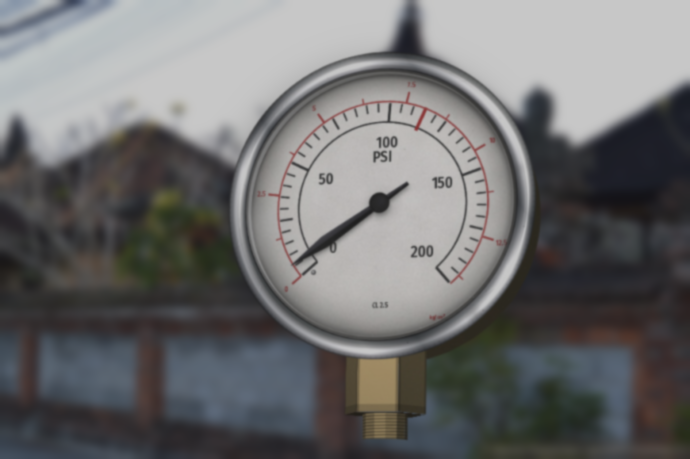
5 psi
